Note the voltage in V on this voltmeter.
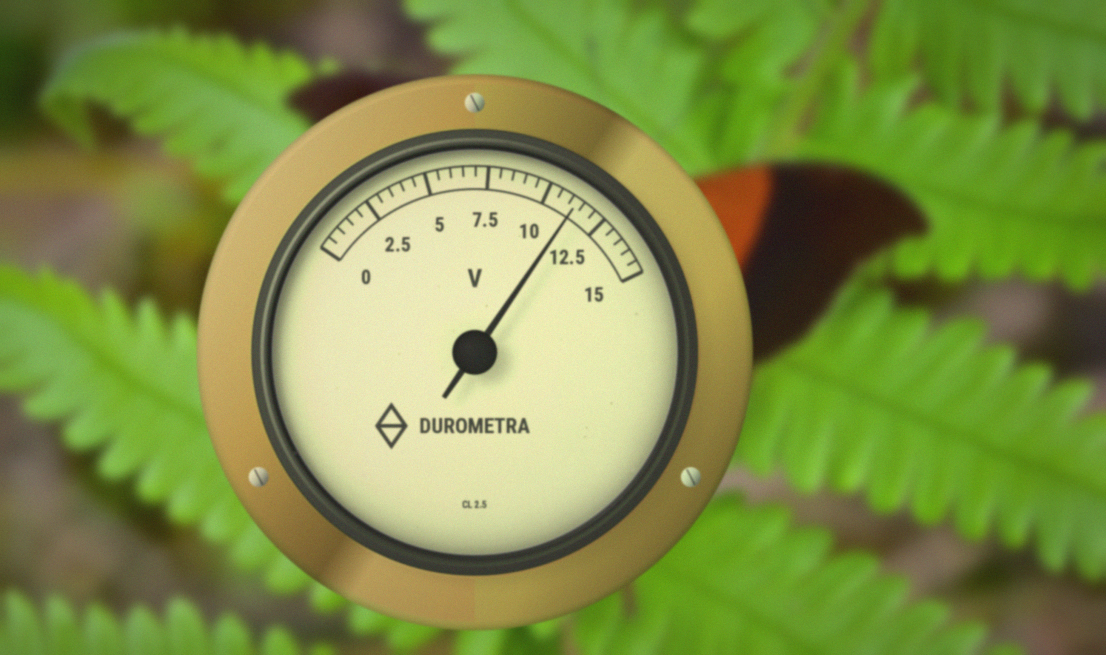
11.25 V
